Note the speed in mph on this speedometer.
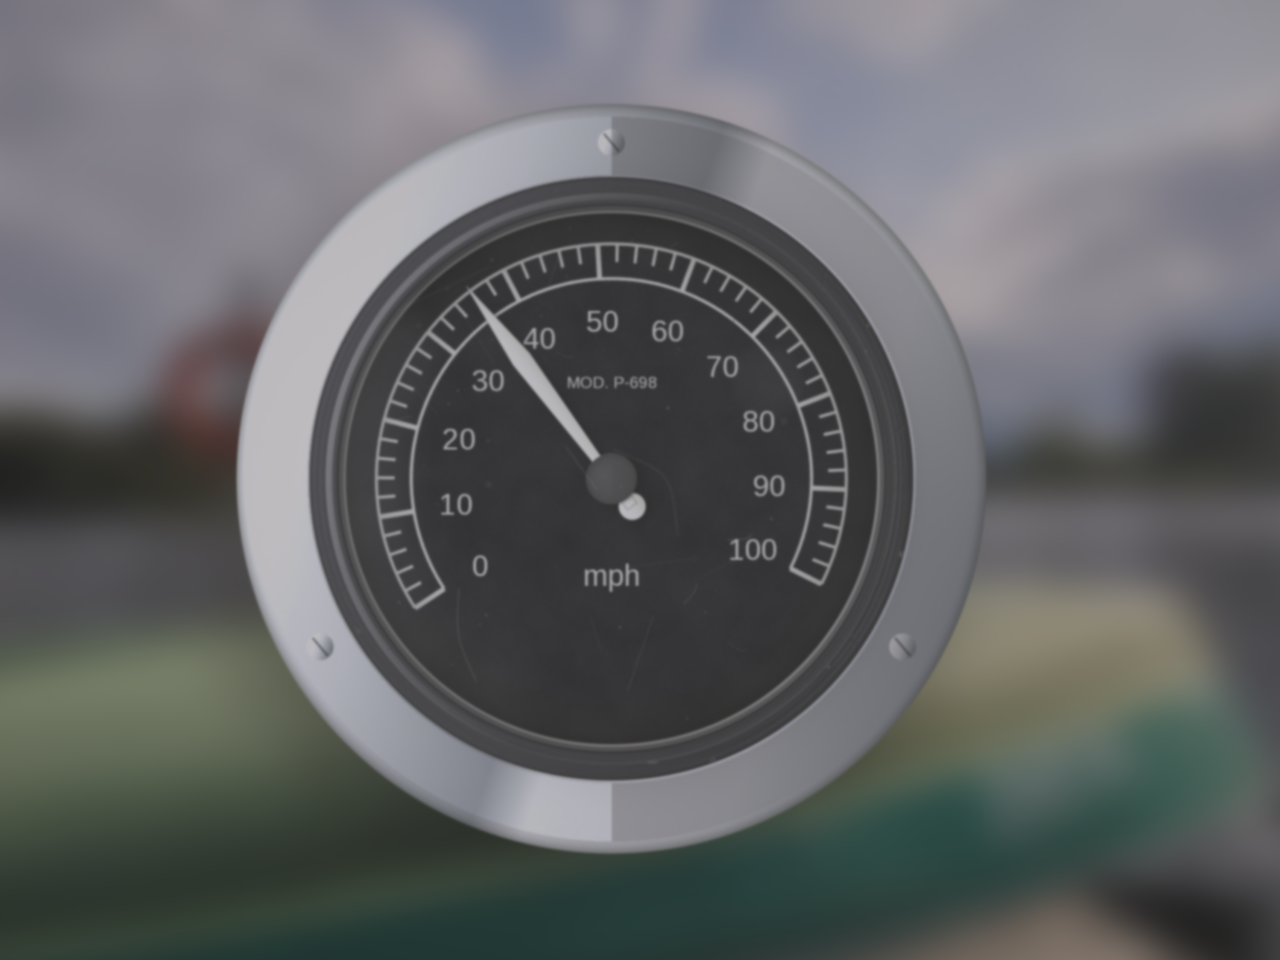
36 mph
